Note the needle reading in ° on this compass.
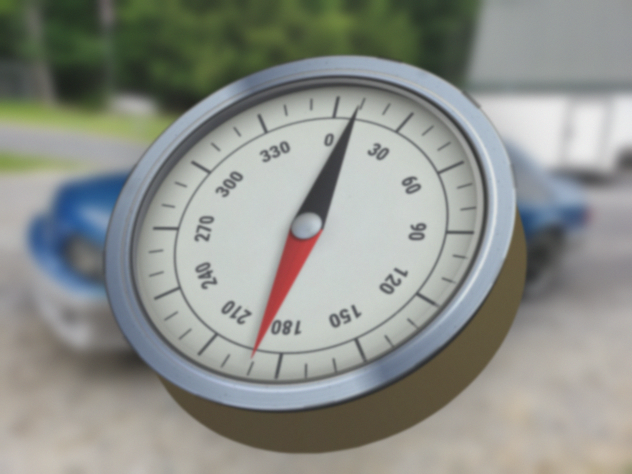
190 °
